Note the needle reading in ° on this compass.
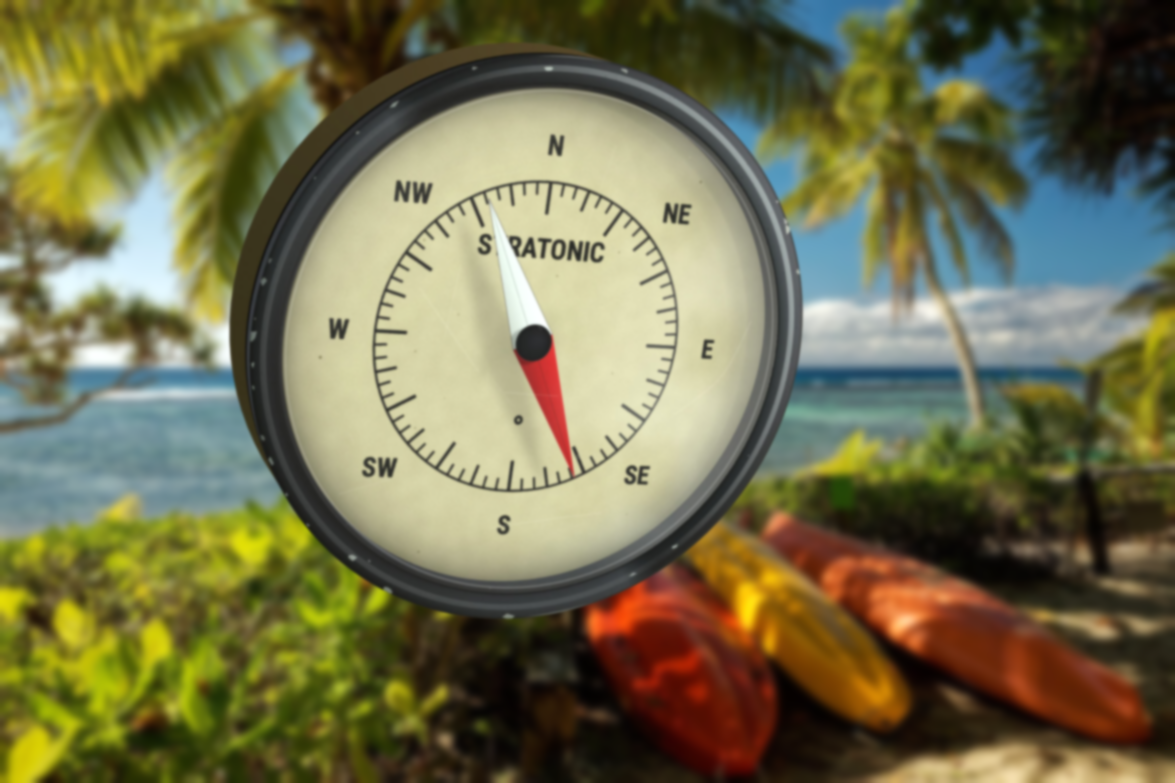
155 °
